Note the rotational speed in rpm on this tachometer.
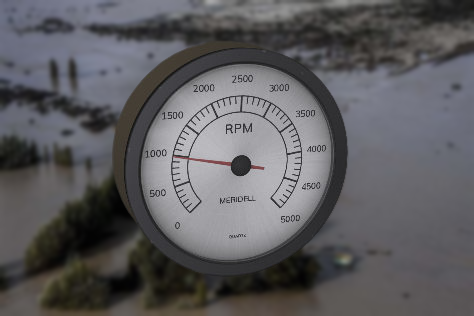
1000 rpm
